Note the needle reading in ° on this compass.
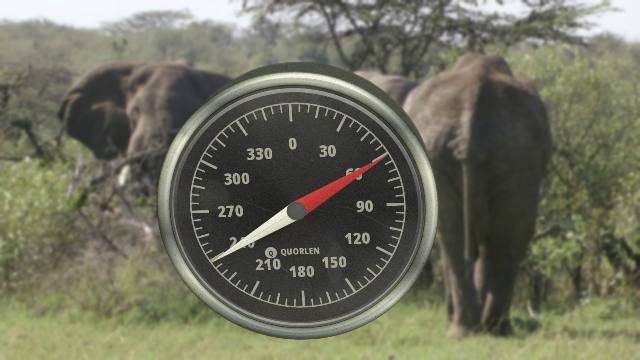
60 °
